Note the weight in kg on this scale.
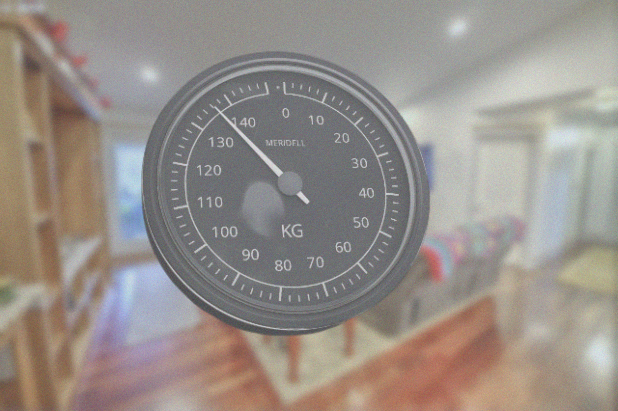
136 kg
